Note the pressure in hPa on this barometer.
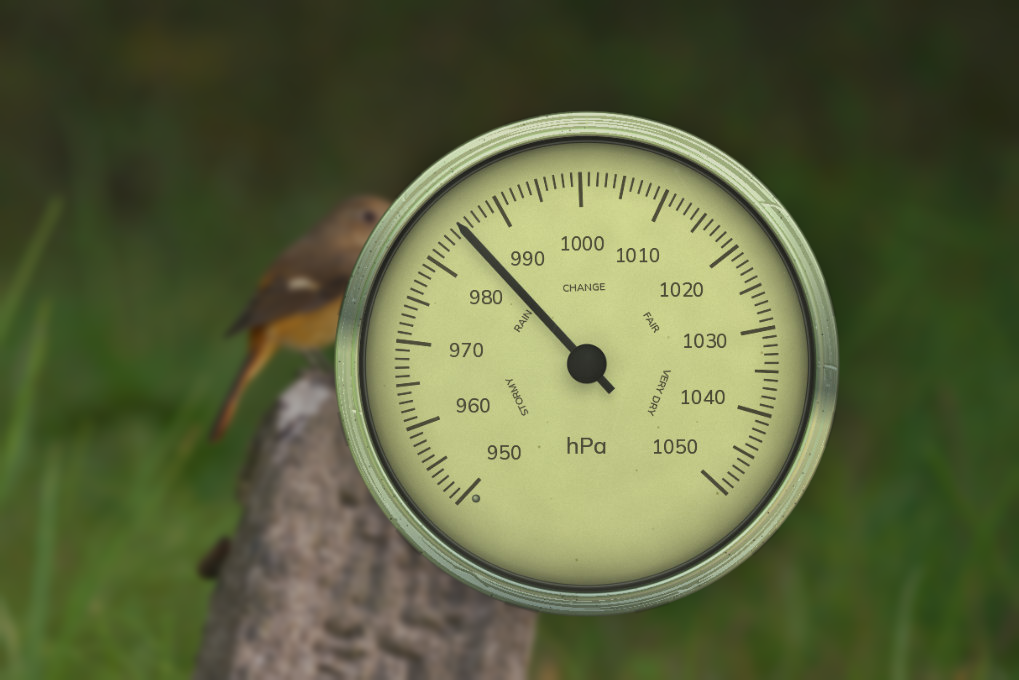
985 hPa
